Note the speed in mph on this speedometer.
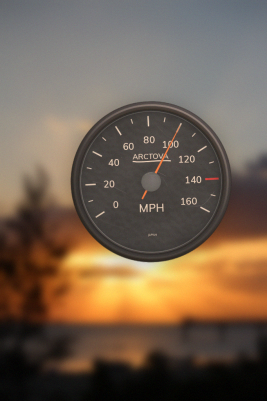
100 mph
